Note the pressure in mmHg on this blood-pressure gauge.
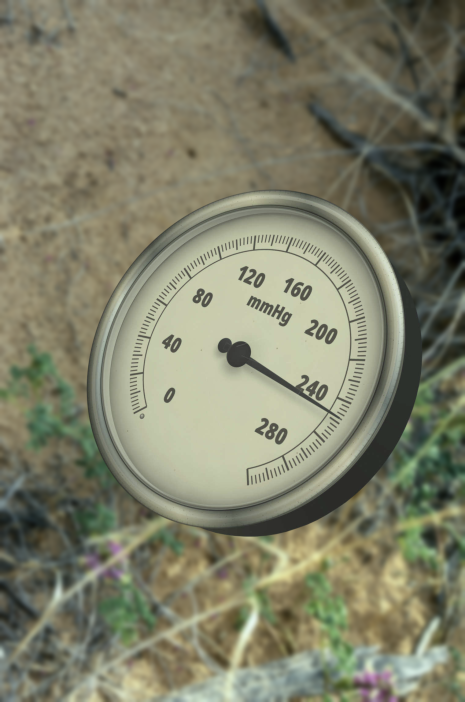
248 mmHg
